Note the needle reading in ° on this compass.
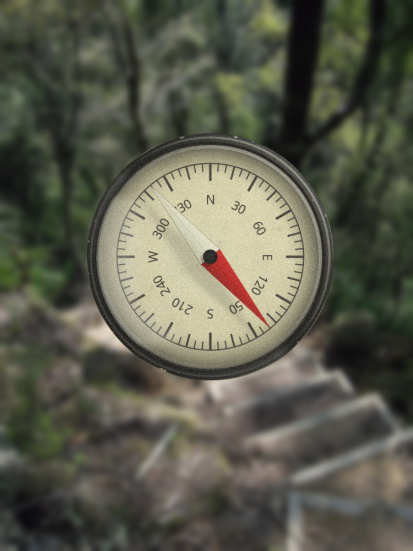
140 °
